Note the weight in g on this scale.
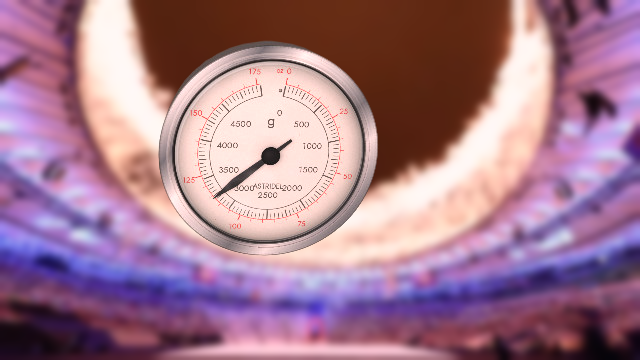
3250 g
